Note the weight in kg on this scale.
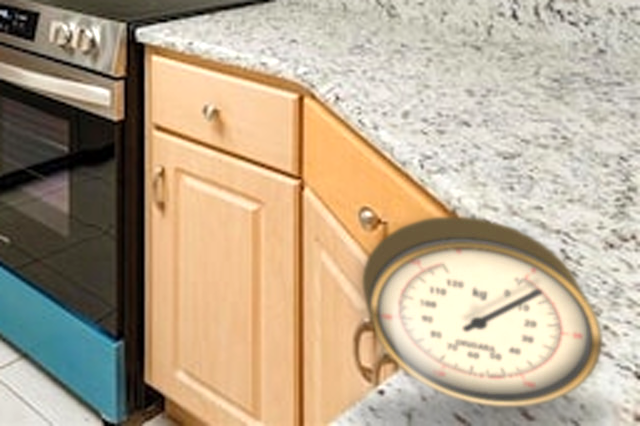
5 kg
